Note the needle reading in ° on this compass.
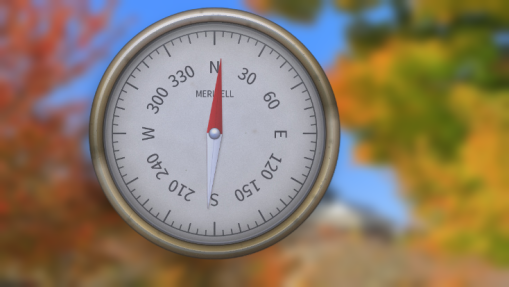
5 °
